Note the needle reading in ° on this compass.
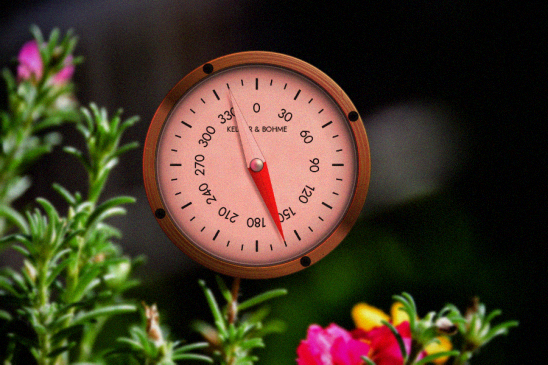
160 °
